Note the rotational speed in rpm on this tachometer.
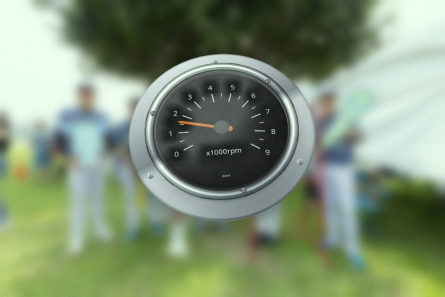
1500 rpm
